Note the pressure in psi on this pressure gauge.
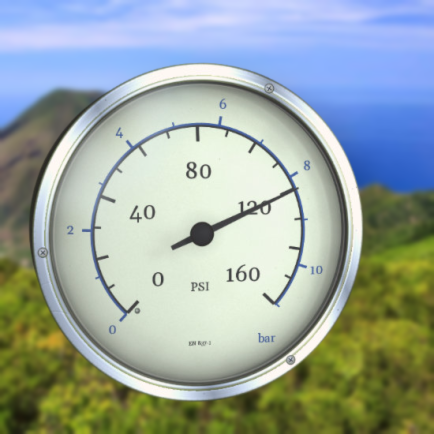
120 psi
